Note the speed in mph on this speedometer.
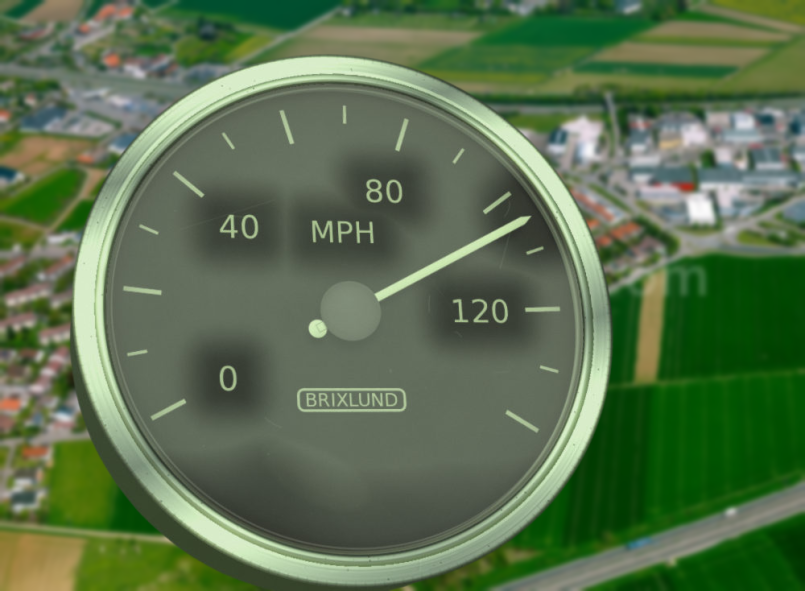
105 mph
